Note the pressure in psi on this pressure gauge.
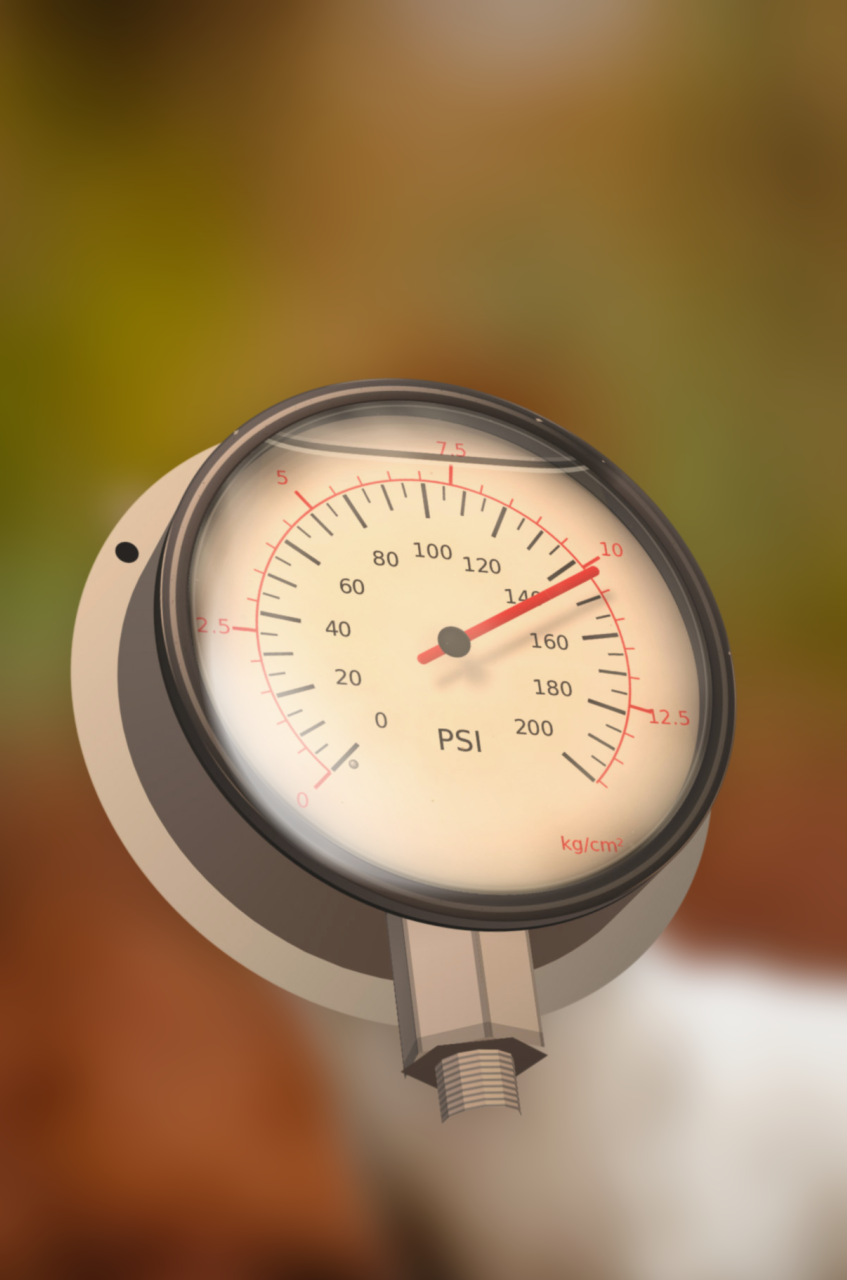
145 psi
